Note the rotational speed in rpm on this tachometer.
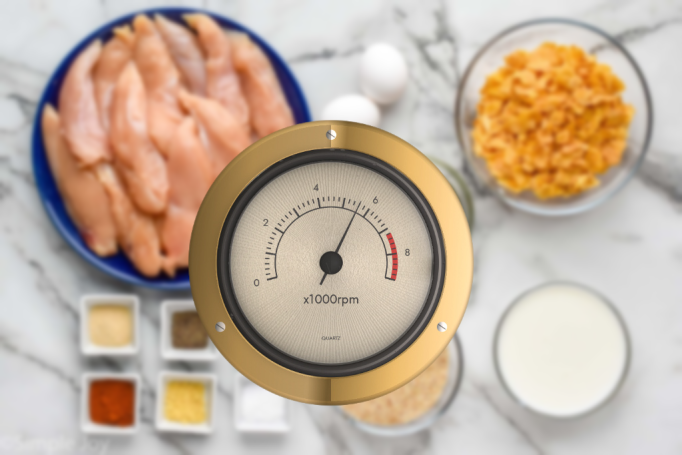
5600 rpm
